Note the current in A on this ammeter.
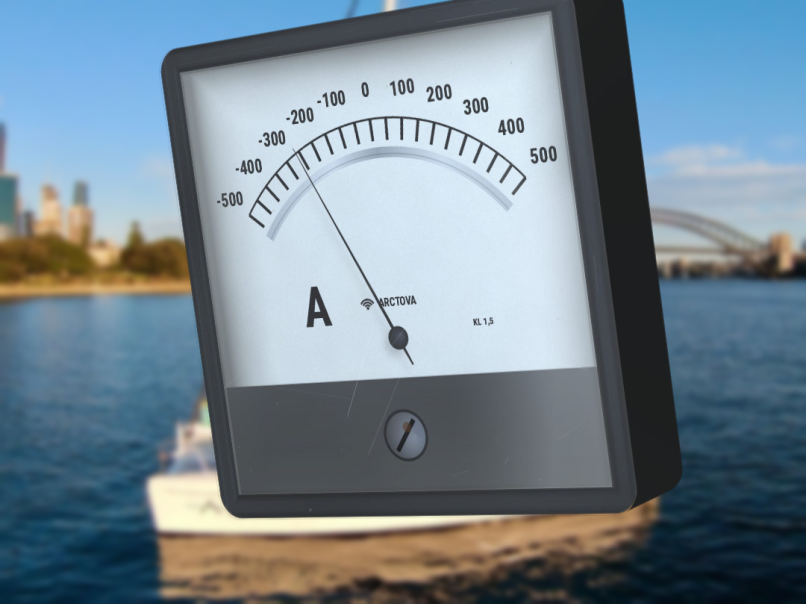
-250 A
